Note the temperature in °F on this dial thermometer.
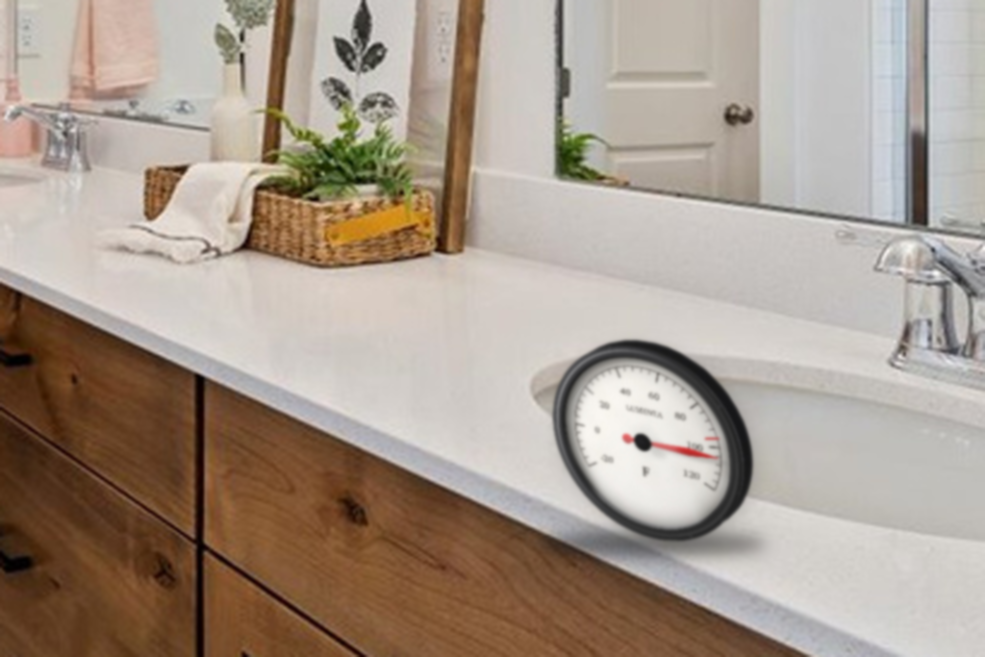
104 °F
